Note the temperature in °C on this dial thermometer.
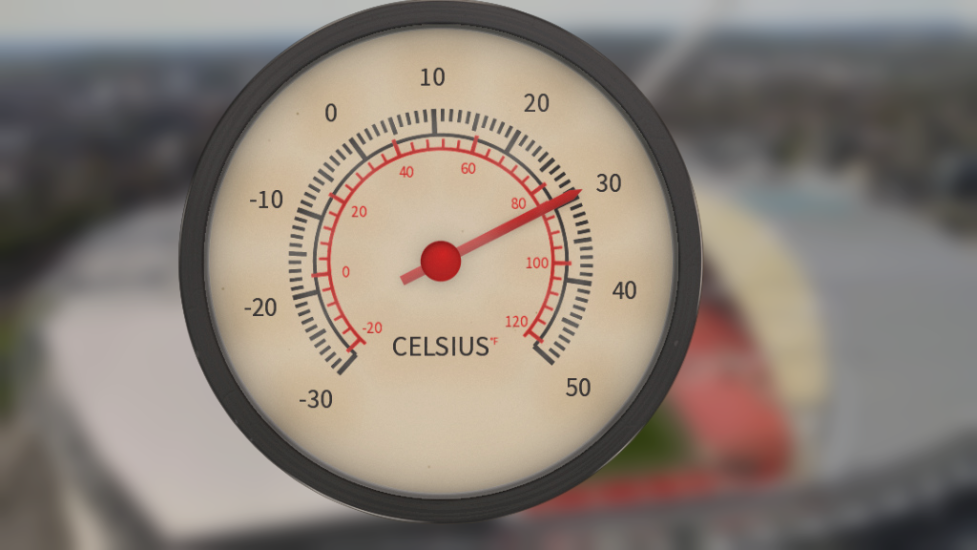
29.5 °C
